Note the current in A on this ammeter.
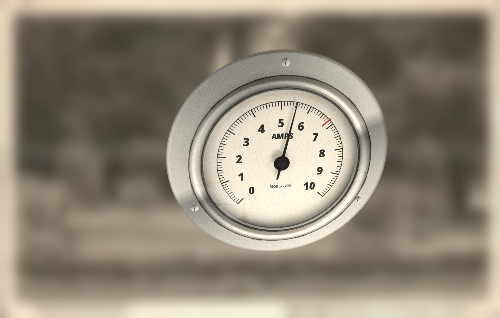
5.5 A
